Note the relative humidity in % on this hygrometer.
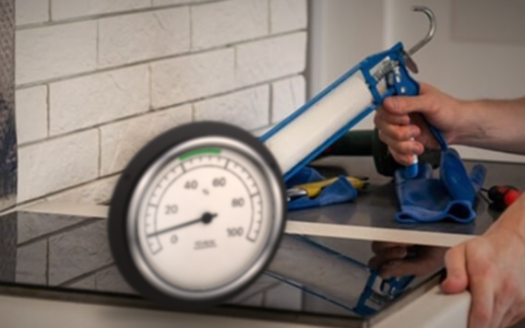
8 %
